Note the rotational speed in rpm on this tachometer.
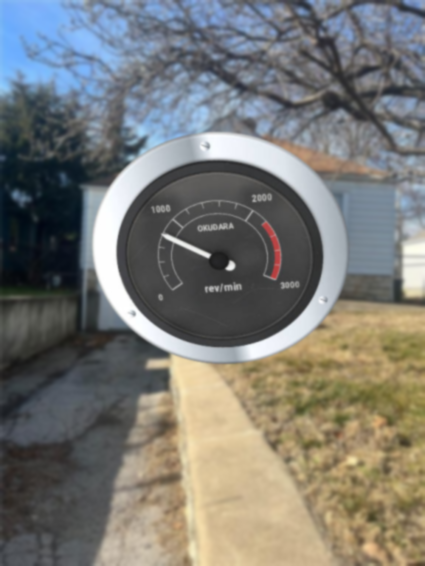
800 rpm
